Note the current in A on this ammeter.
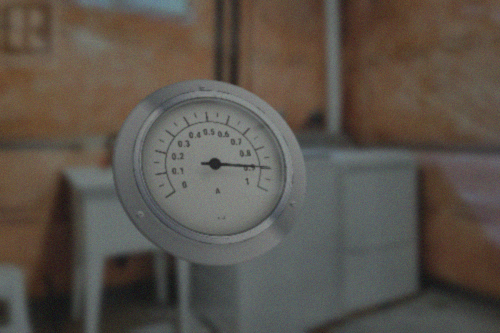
0.9 A
